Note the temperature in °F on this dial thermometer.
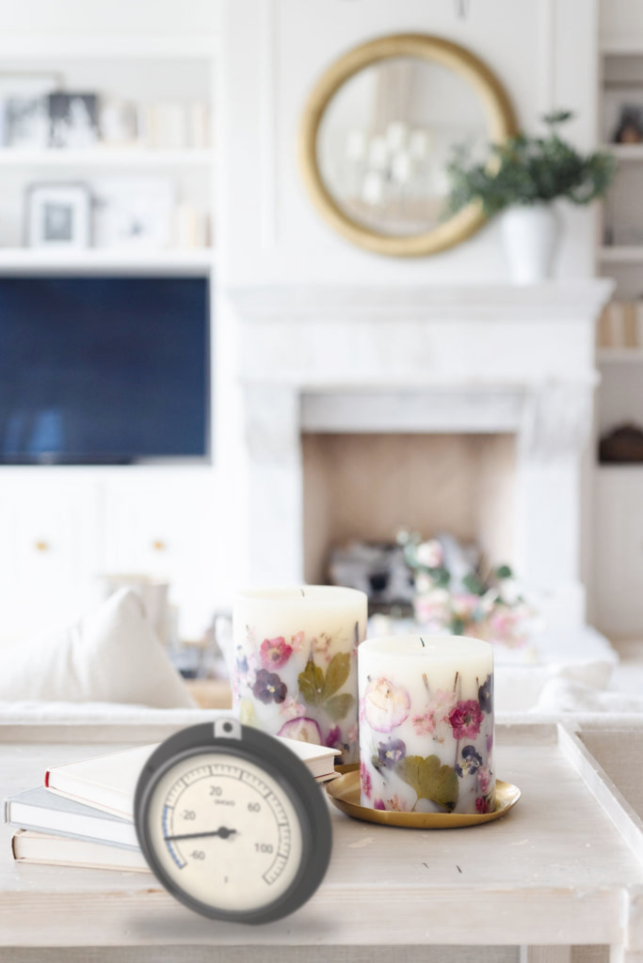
-40 °F
